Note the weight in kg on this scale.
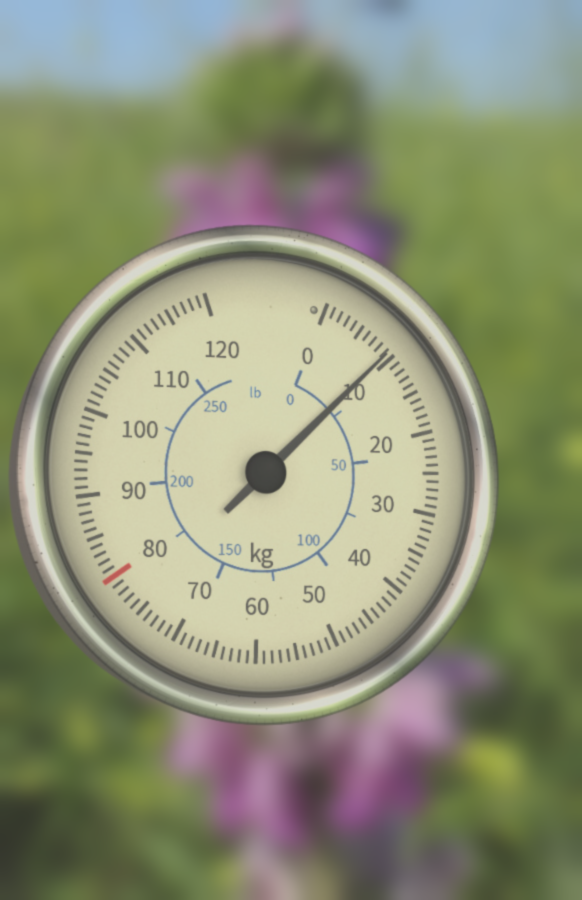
9 kg
